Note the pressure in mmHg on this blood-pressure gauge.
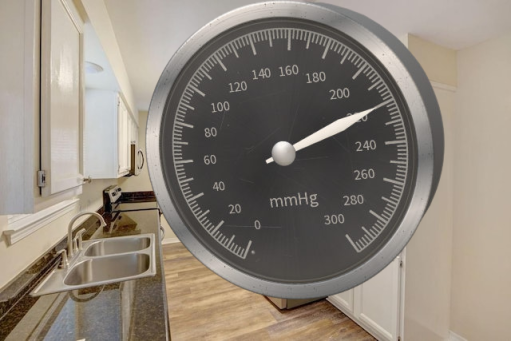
220 mmHg
